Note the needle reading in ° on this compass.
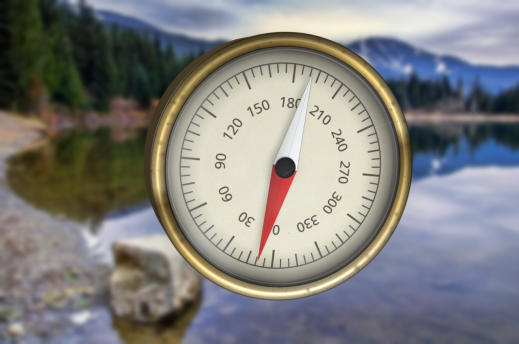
10 °
